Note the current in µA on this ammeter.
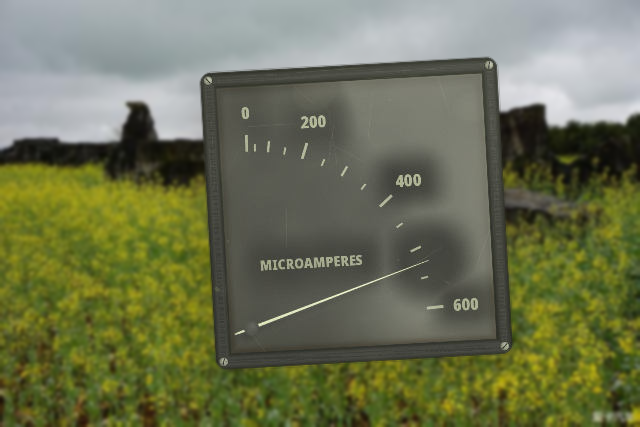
525 µA
